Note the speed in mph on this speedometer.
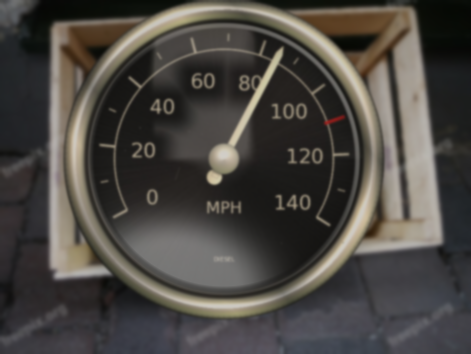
85 mph
